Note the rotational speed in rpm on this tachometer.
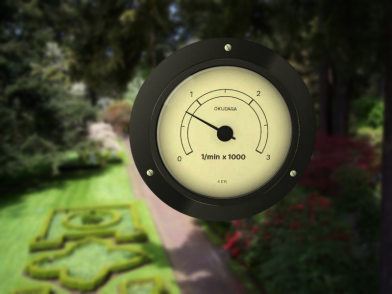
750 rpm
